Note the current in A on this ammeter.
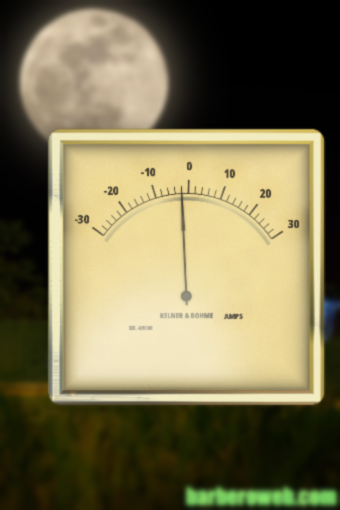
-2 A
